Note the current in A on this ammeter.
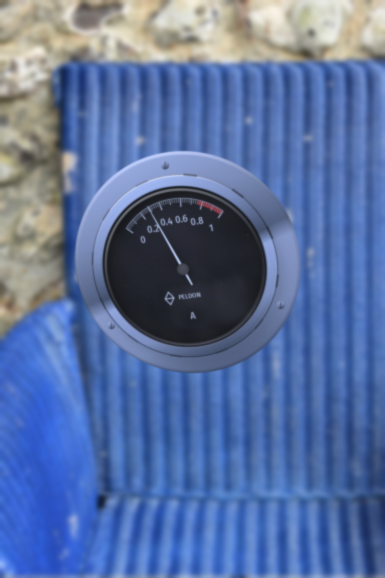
0.3 A
